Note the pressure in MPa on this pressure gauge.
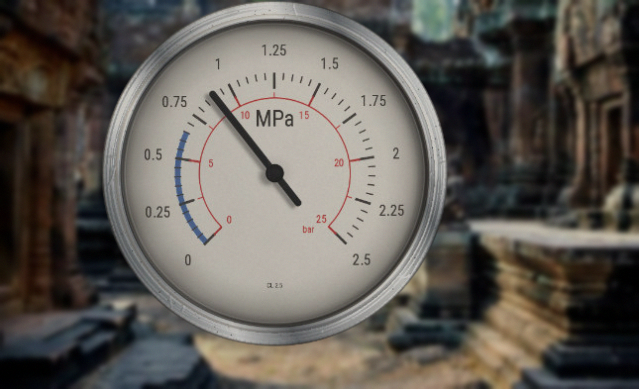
0.9 MPa
